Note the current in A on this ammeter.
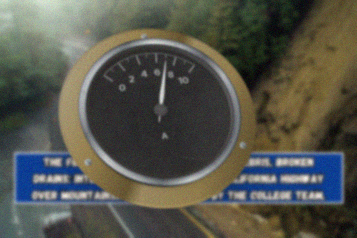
7 A
